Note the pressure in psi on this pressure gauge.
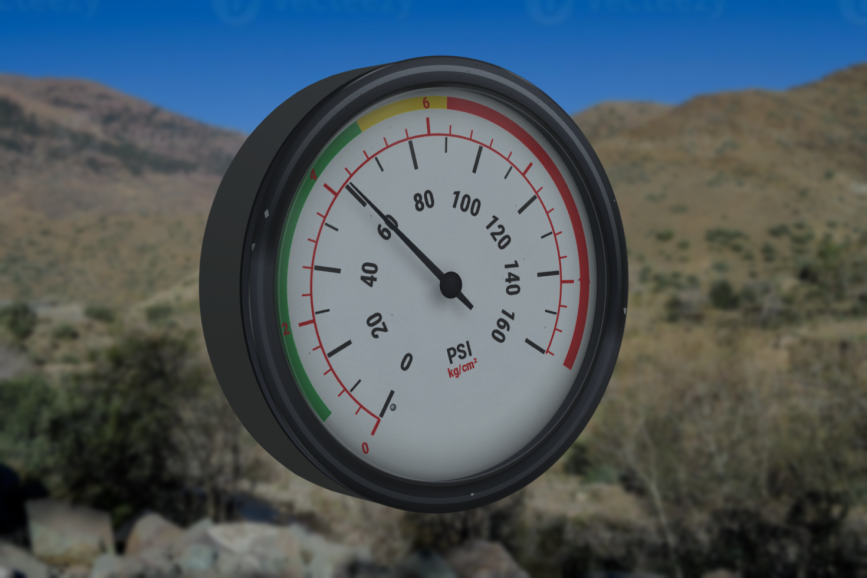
60 psi
